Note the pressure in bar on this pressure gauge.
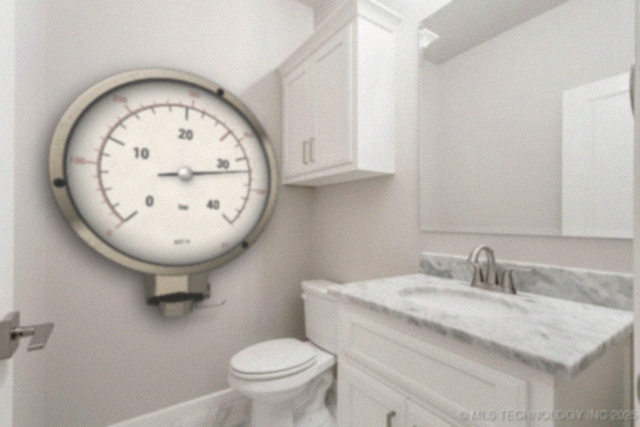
32 bar
